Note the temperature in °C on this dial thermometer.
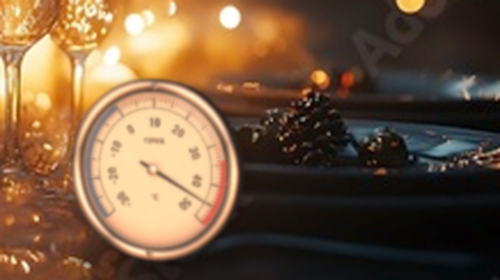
45 °C
